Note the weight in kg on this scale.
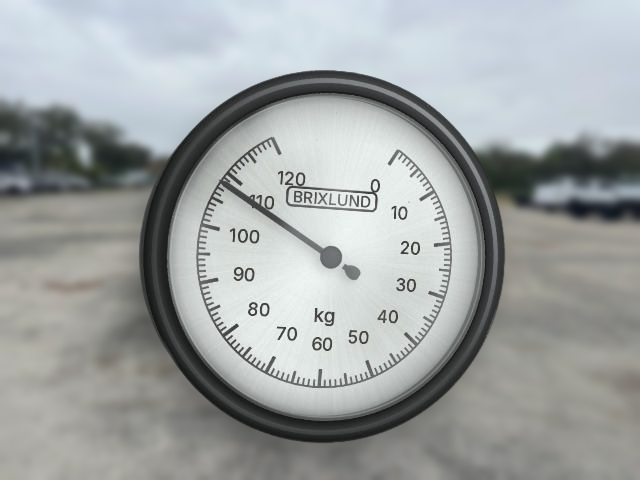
108 kg
